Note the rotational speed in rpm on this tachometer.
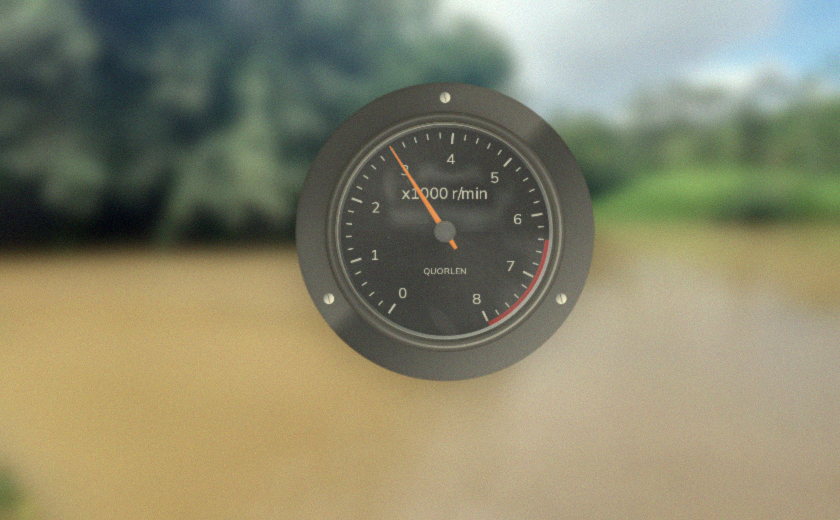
3000 rpm
